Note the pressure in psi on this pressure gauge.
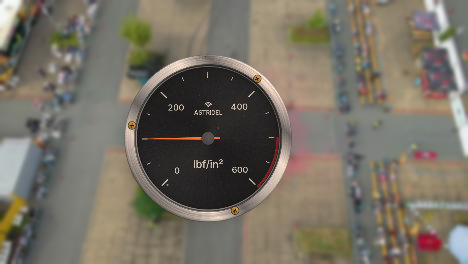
100 psi
